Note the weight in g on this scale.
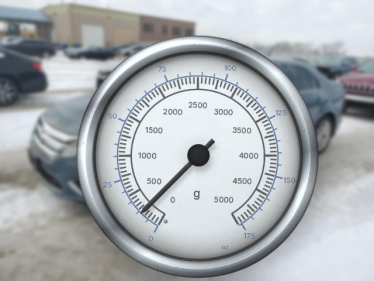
250 g
